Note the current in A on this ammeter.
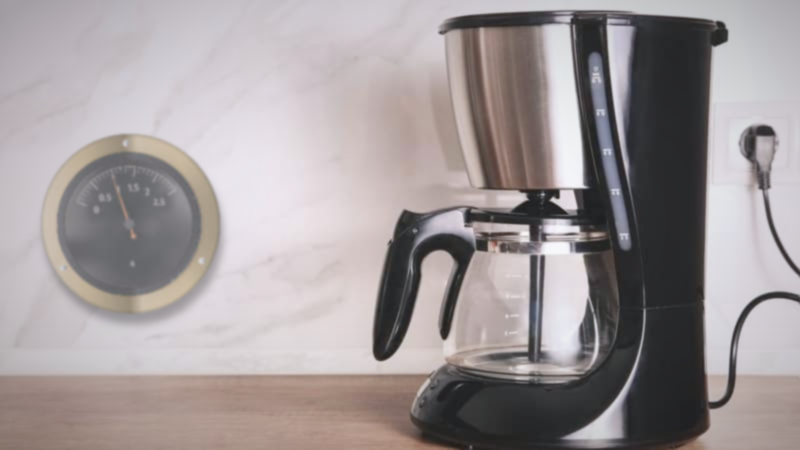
1 A
